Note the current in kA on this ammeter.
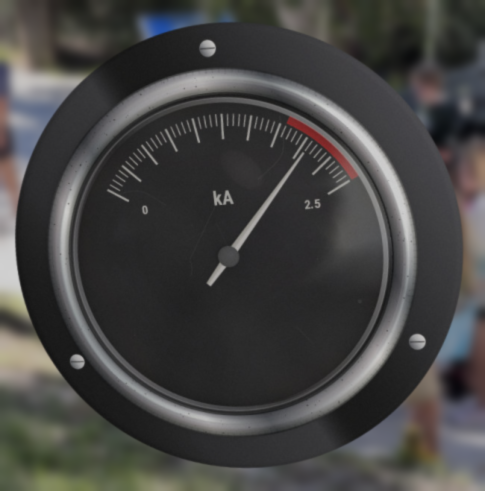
2.05 kA
